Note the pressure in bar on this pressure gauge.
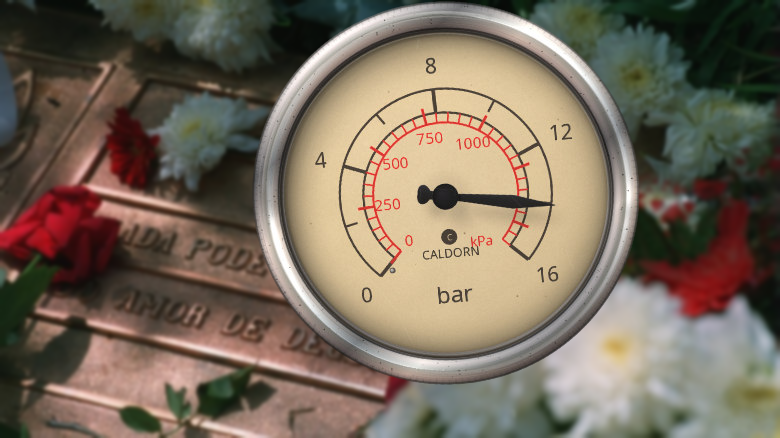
14 bar
